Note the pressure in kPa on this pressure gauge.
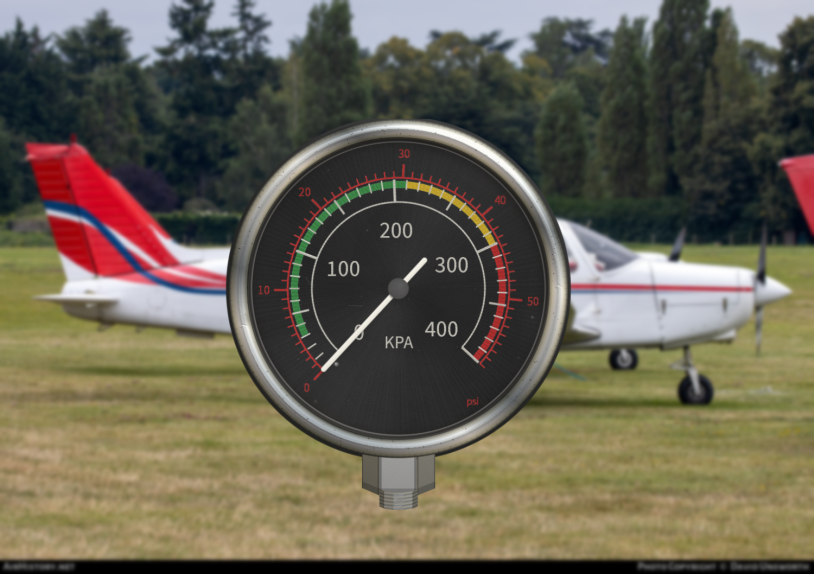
0 kPa
